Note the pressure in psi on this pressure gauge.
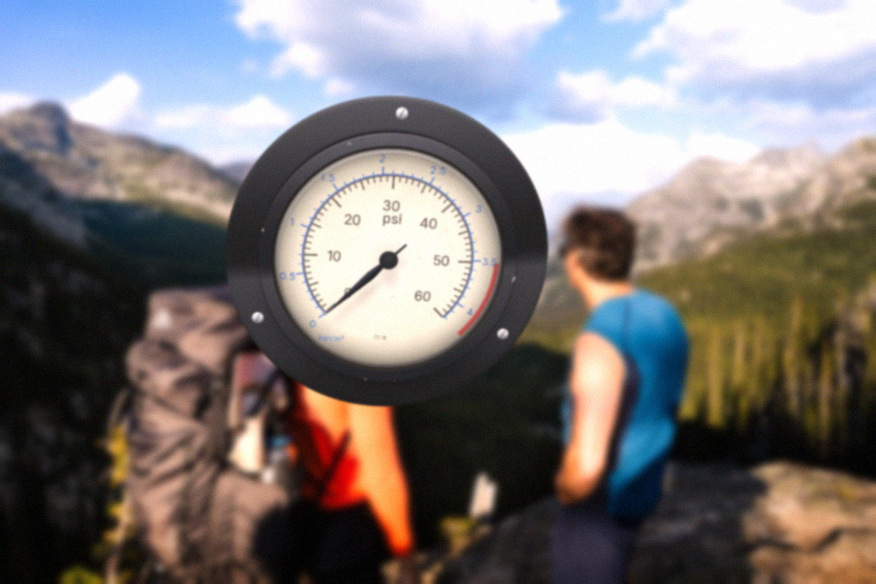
0 psi
